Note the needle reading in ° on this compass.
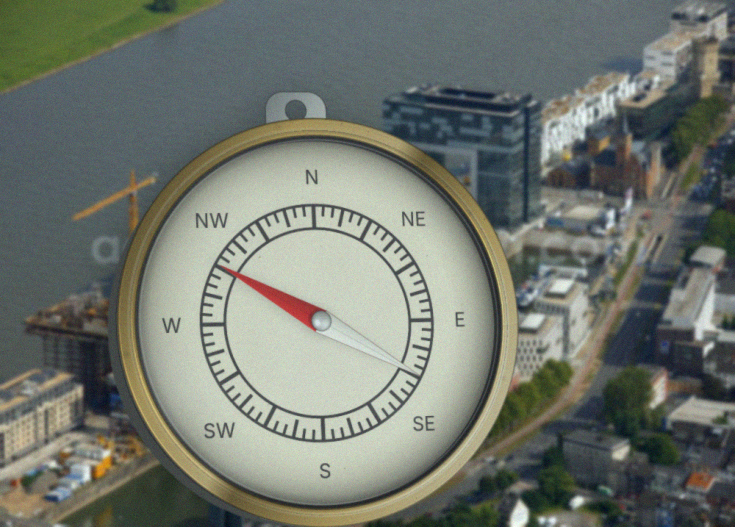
300 °
